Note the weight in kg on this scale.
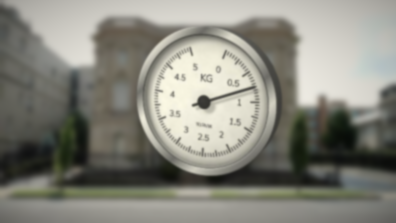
0.75 kg
